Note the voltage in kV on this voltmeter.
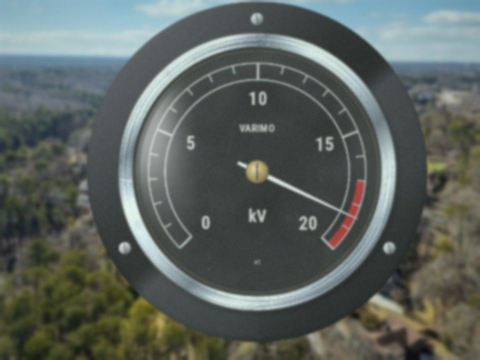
18.5 kV
